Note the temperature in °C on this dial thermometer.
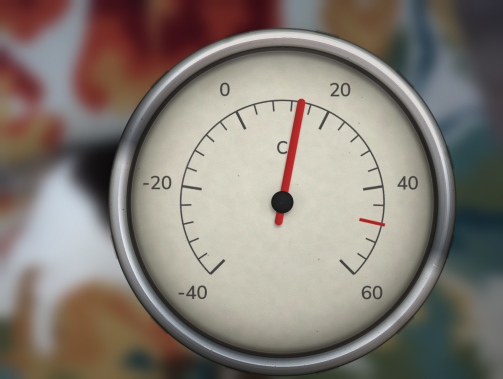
14 °C
